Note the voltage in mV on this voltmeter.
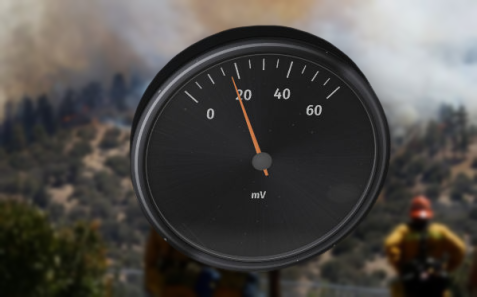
17.5 mV
